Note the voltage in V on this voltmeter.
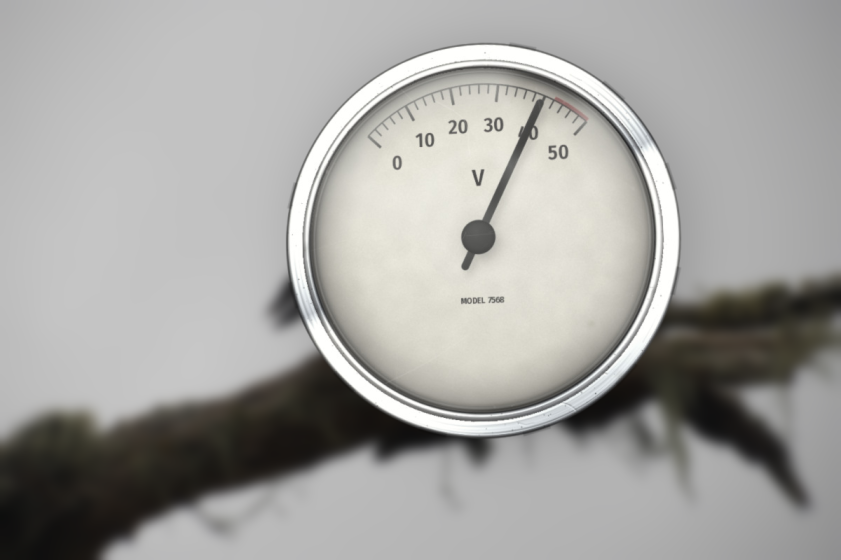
40 V
